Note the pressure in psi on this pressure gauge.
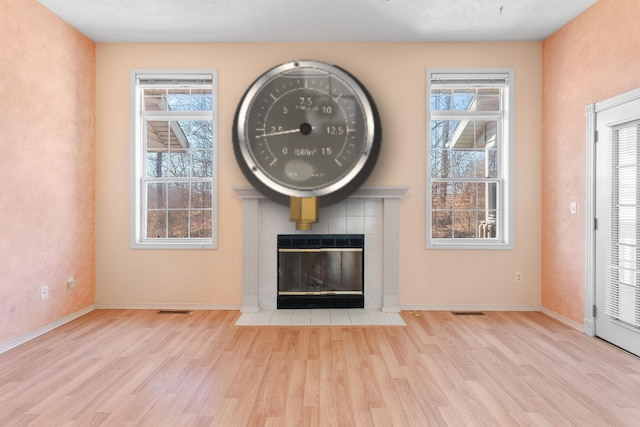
2 psi
